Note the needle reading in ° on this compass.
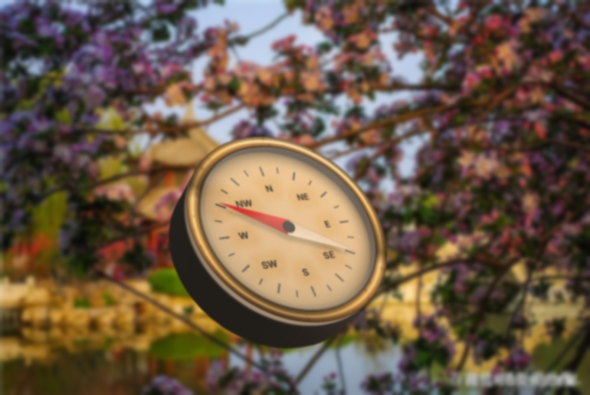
300 °
